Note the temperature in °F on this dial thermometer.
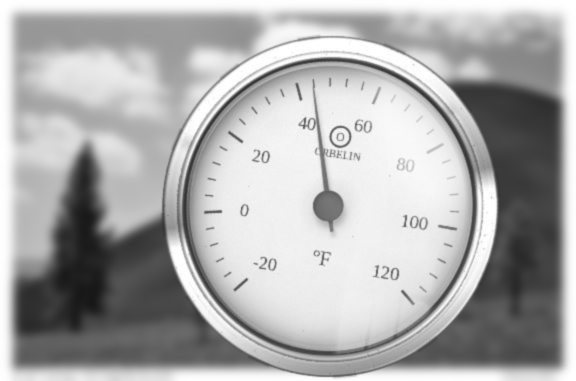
44 °F
